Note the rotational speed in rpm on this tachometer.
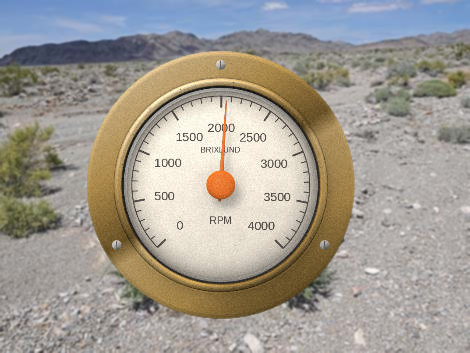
2050 rpm
